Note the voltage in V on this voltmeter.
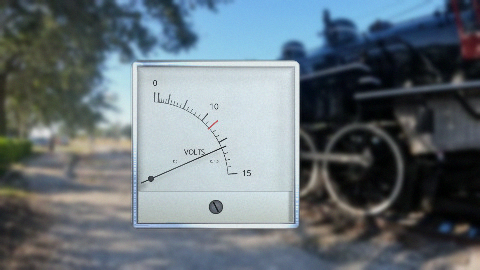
13 V
